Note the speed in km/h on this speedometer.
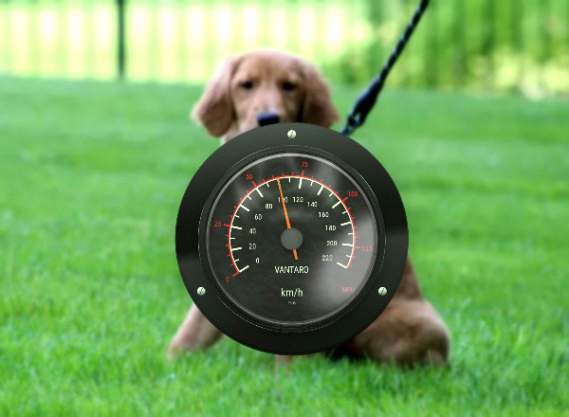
100 km/h
